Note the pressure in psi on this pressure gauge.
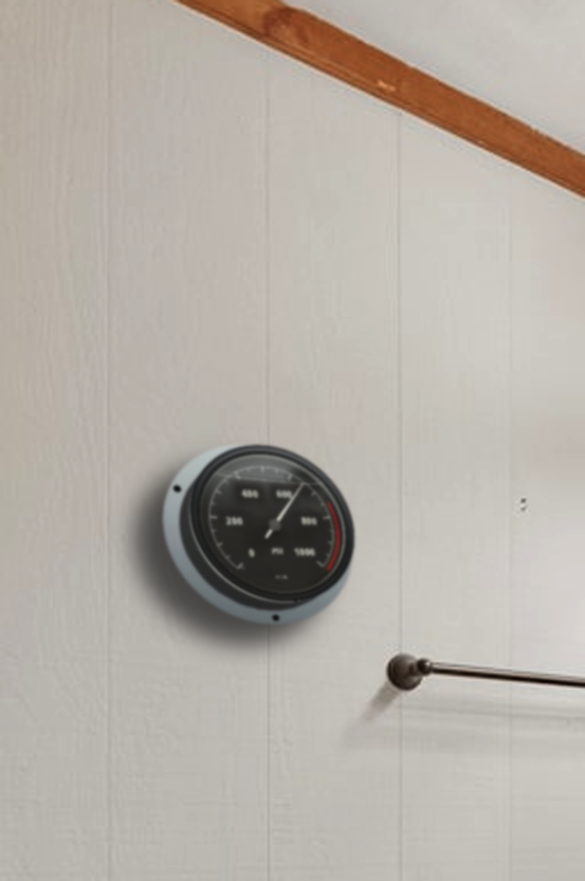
650 psi
